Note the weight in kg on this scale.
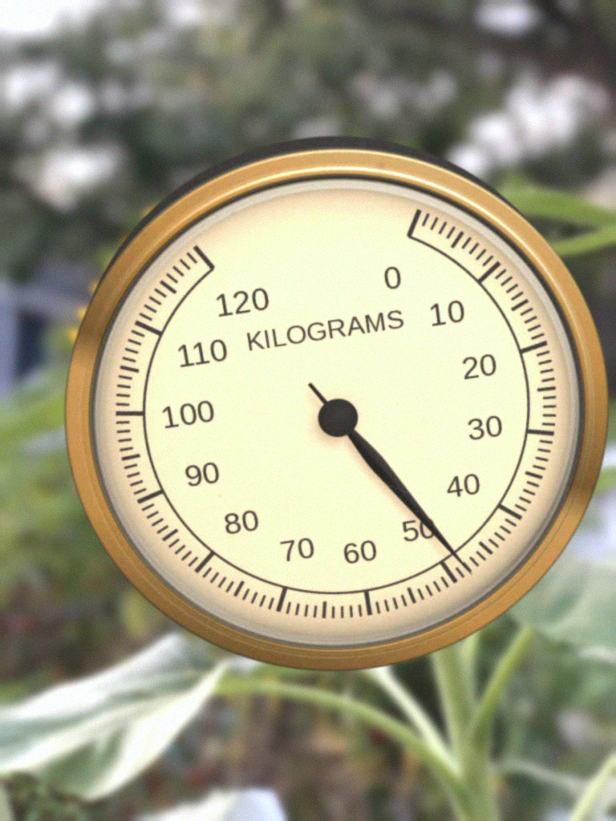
48 kg
